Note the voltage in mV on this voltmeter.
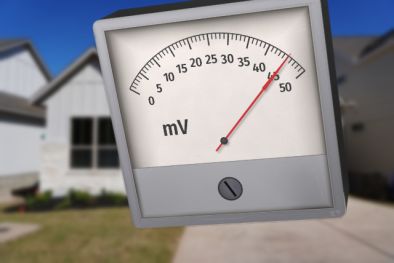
45 mV
